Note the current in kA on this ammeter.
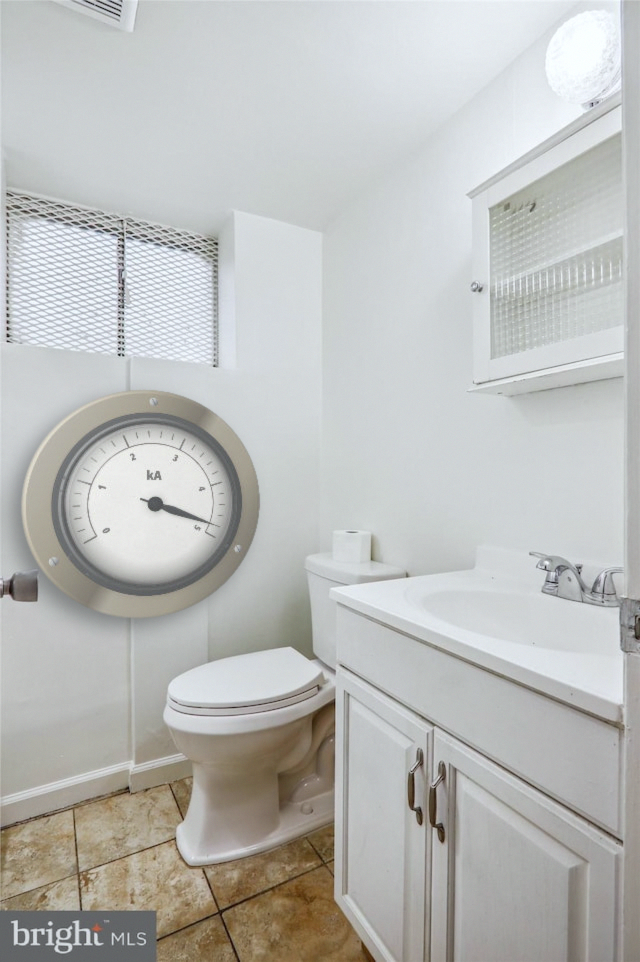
4.8 kA
